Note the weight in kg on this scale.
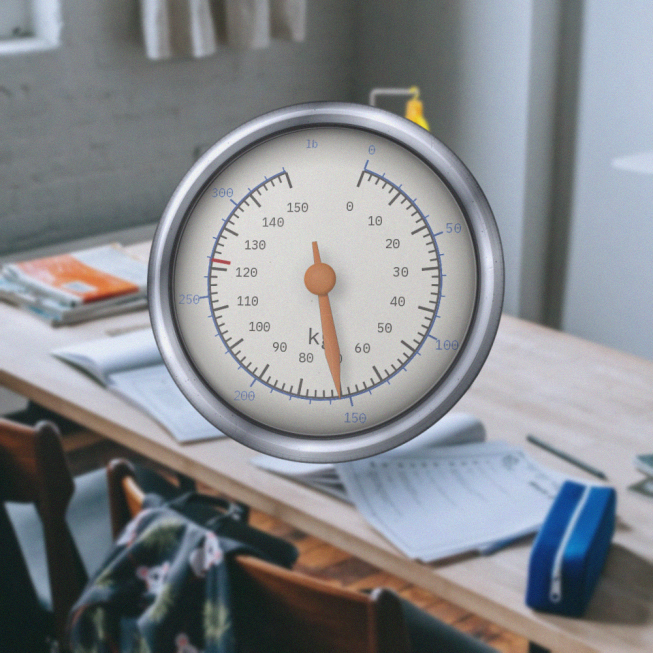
70 kg
